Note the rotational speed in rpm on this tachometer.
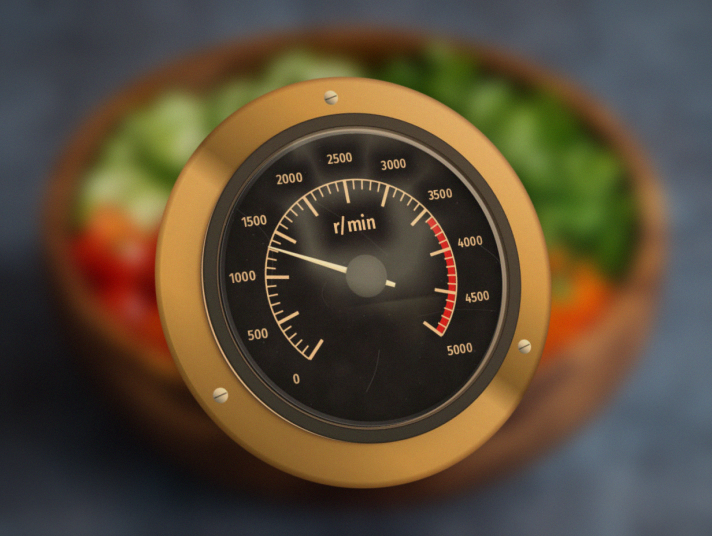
1300 rpm
